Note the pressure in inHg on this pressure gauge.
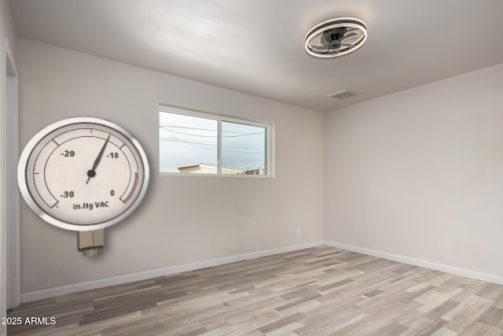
-12.5 inHg
